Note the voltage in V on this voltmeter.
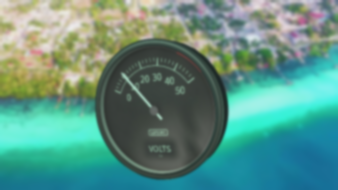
10 V
